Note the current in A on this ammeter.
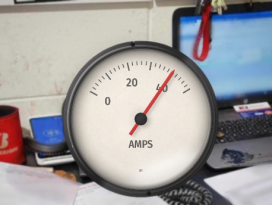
40 A
